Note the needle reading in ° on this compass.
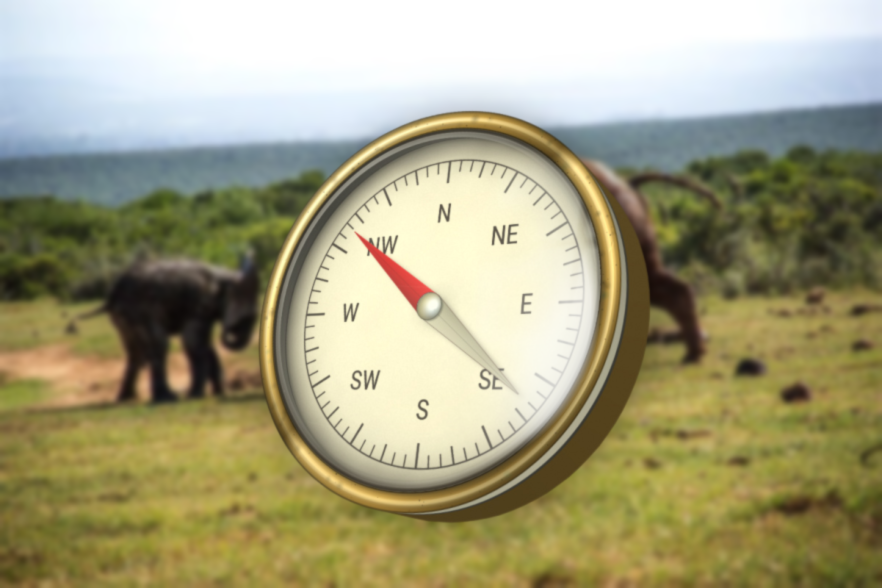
310 °
